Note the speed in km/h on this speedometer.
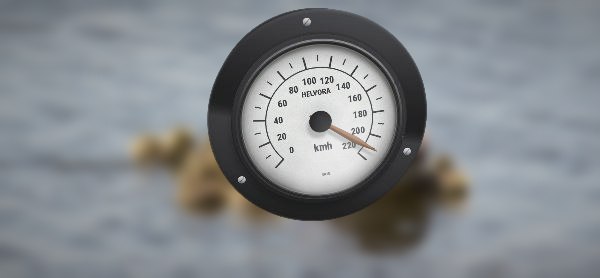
210 km/h
